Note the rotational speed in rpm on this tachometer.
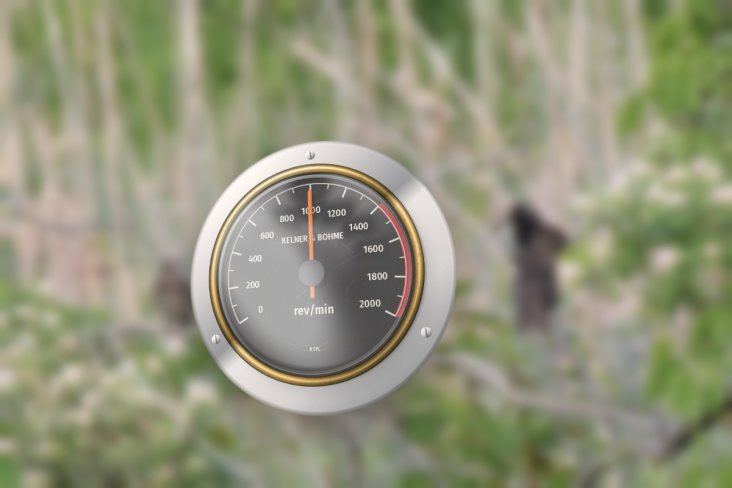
1000 rpm
